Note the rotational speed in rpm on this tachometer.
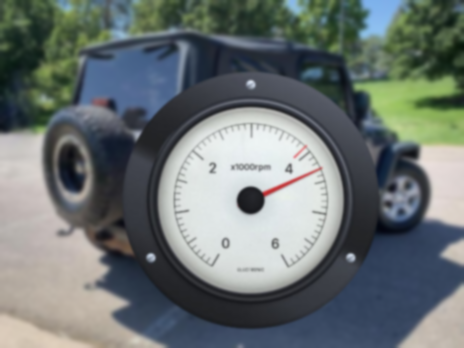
4300 rpm
